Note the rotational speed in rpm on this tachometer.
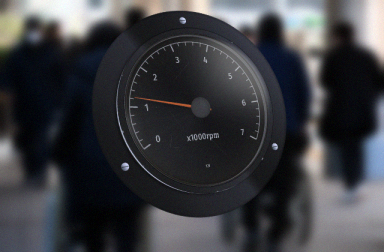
1200 rpm
